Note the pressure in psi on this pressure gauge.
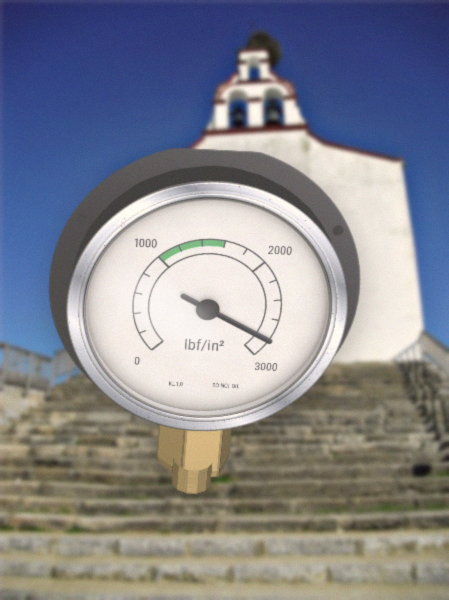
2800 psi
